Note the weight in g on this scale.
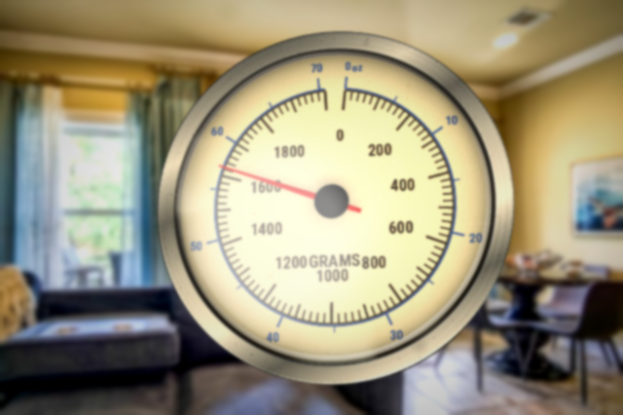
1620 g
